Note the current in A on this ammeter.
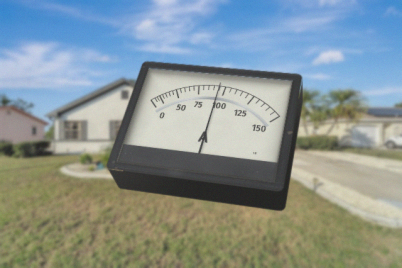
95 A
